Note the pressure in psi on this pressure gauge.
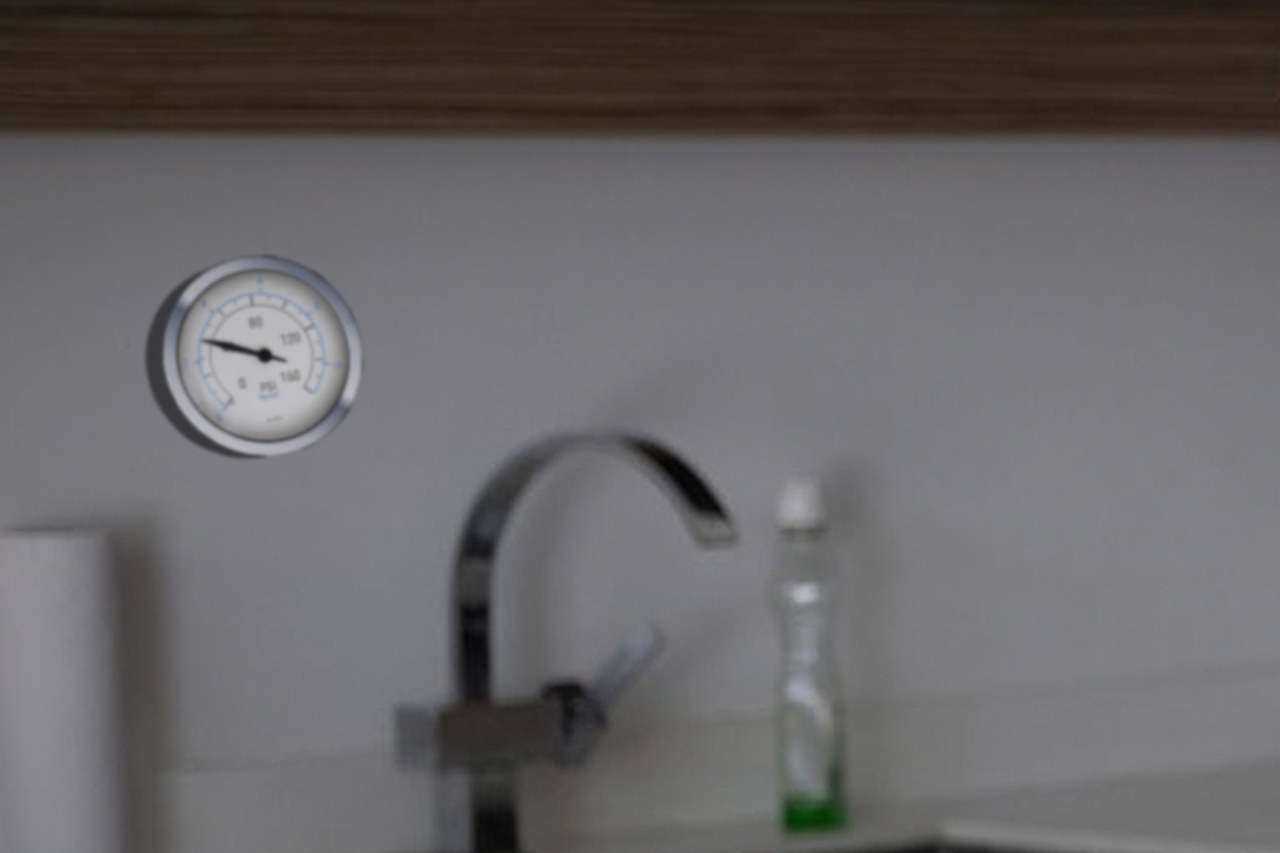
40 psi
